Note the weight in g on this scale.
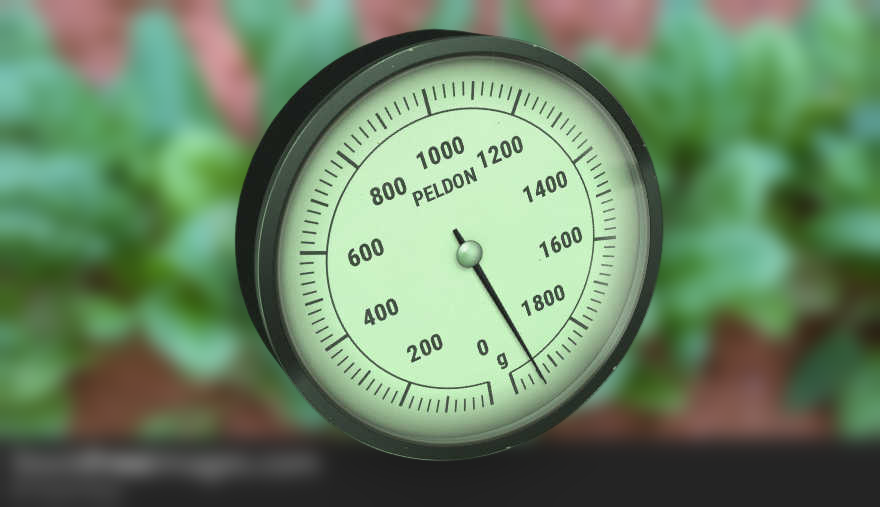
1940 g
